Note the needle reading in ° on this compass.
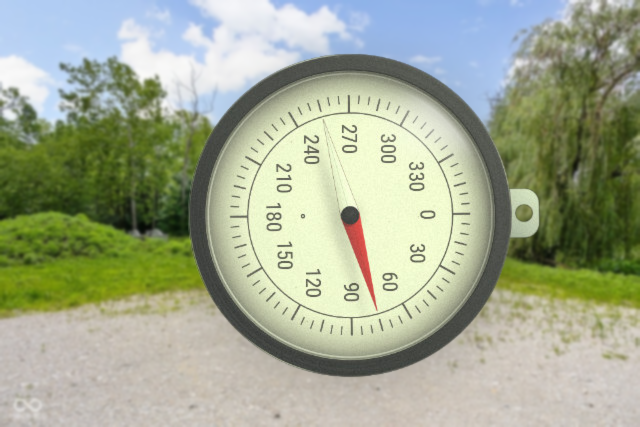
75 °
